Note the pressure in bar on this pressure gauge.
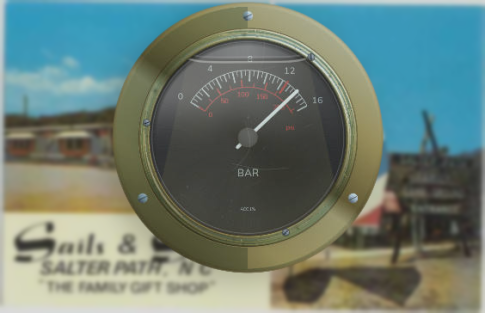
14 bar
